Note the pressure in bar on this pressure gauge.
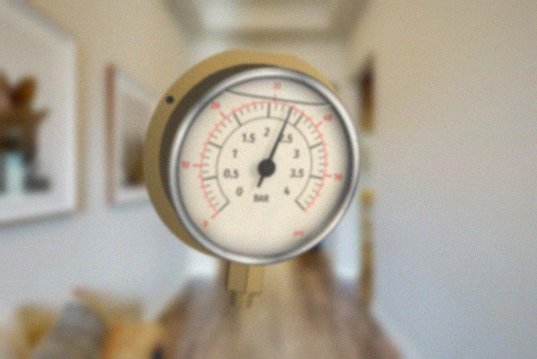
2.3 bar
